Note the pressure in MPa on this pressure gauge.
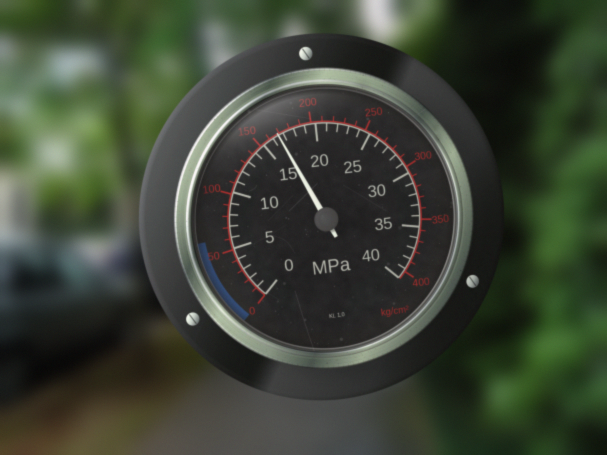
16.5 MPa
